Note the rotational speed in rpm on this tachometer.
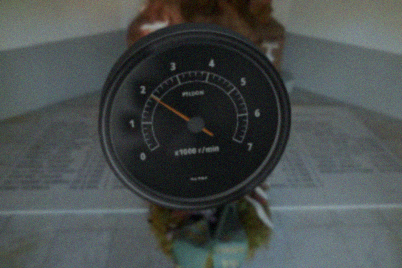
2000 rpm
